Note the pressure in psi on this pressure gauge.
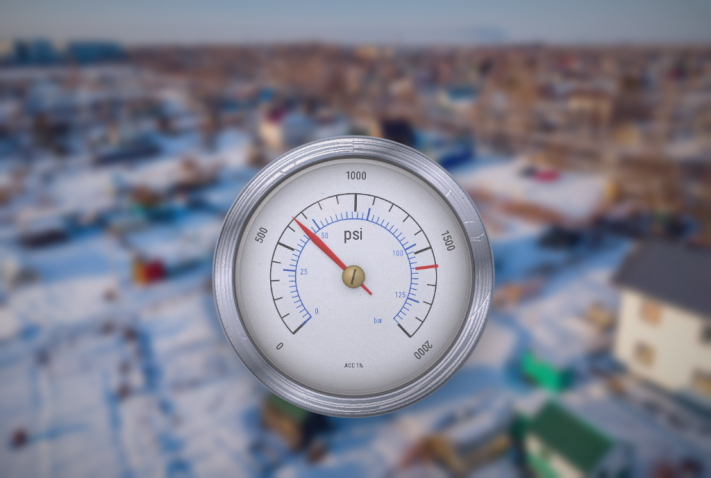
650 psi
